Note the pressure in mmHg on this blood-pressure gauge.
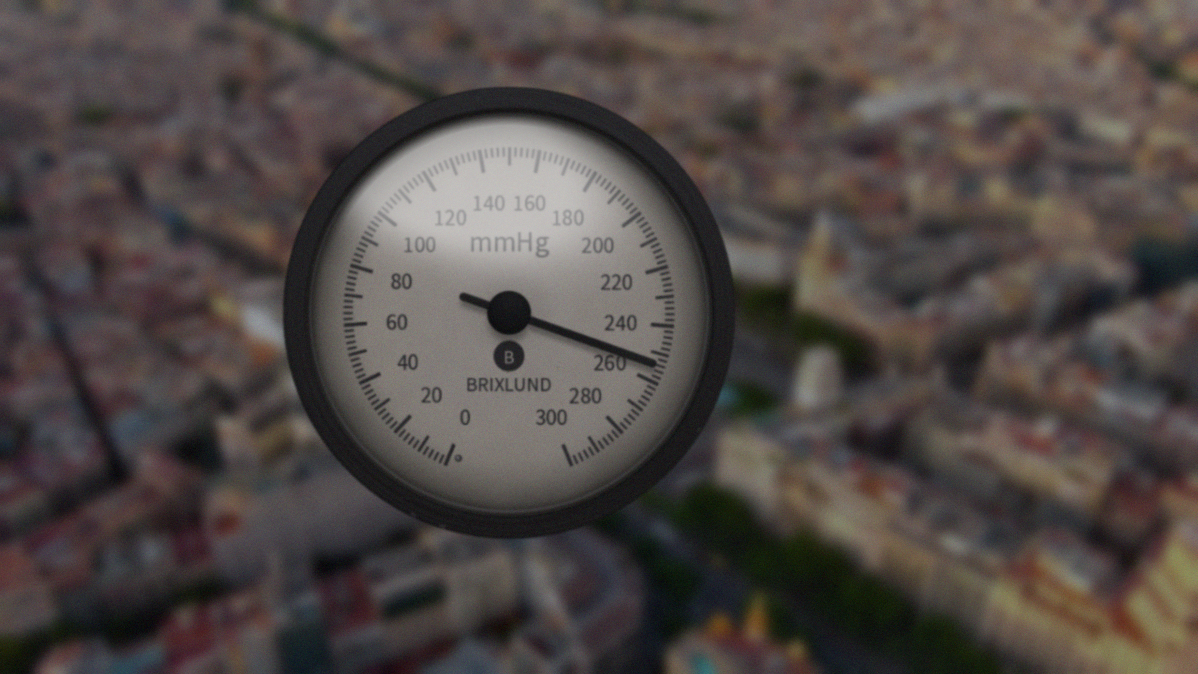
254 mmHg
